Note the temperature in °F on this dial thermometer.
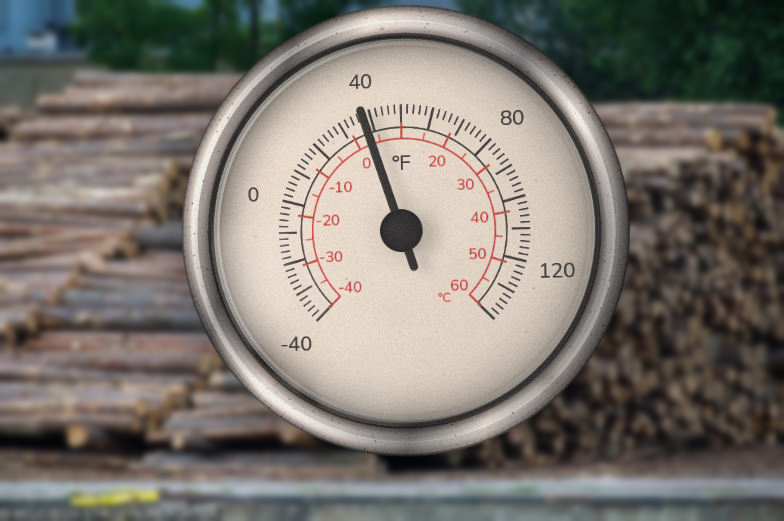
38 °F
